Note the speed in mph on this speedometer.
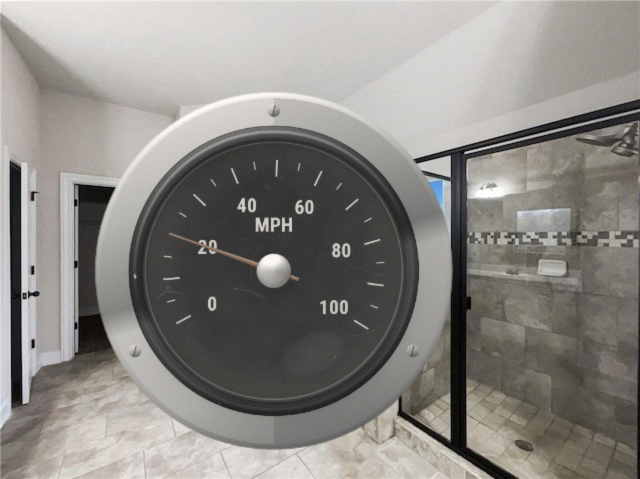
20 mph
